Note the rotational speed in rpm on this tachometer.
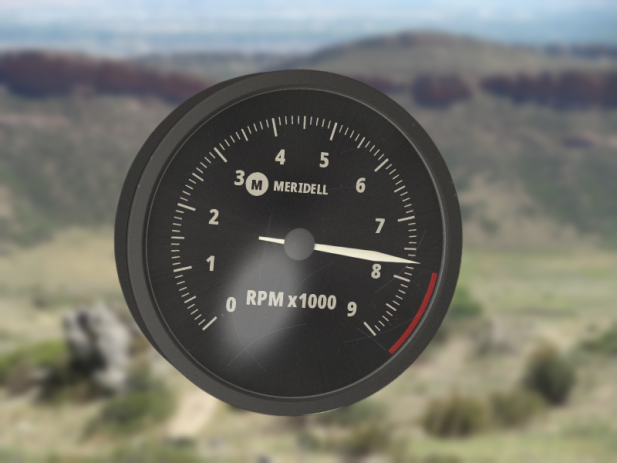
7700 rpm
